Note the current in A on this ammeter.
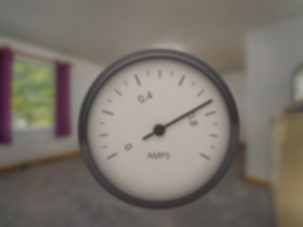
0.75 A
